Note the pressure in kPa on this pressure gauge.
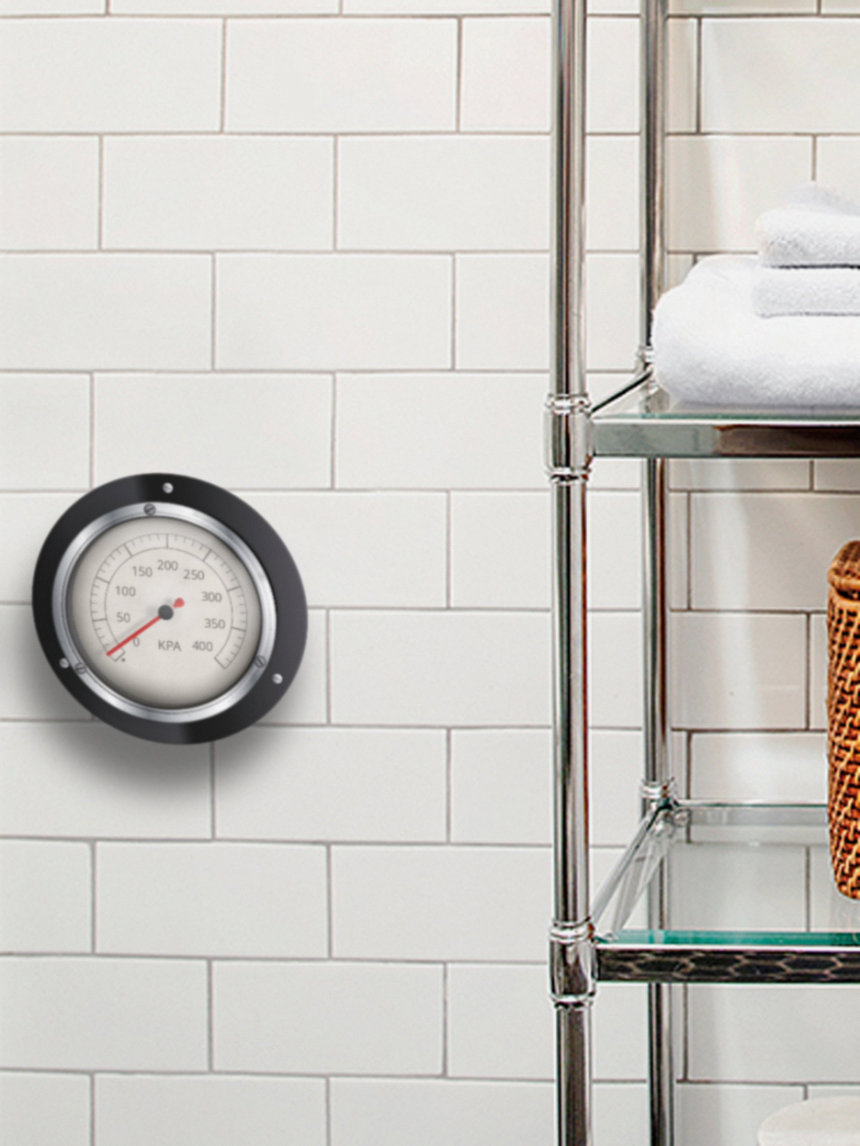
10 kPa
